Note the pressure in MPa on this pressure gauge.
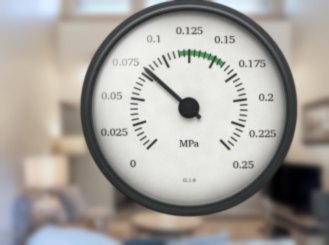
0.08 MPa
